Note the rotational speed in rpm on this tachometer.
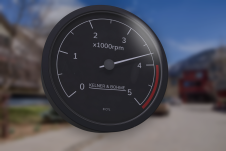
3750 rpm
